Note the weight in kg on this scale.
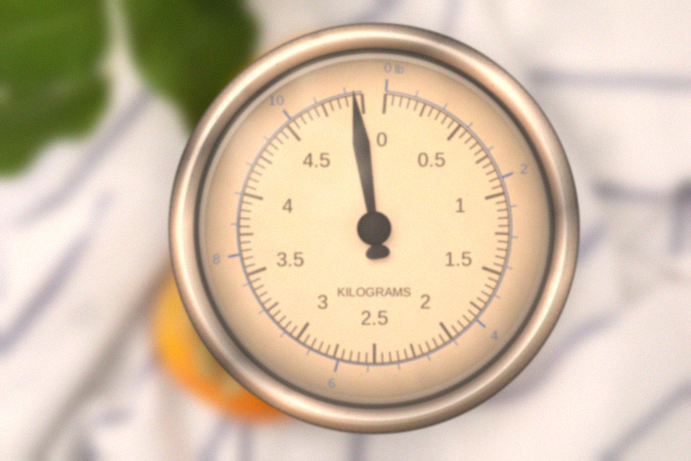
4.95 kg
